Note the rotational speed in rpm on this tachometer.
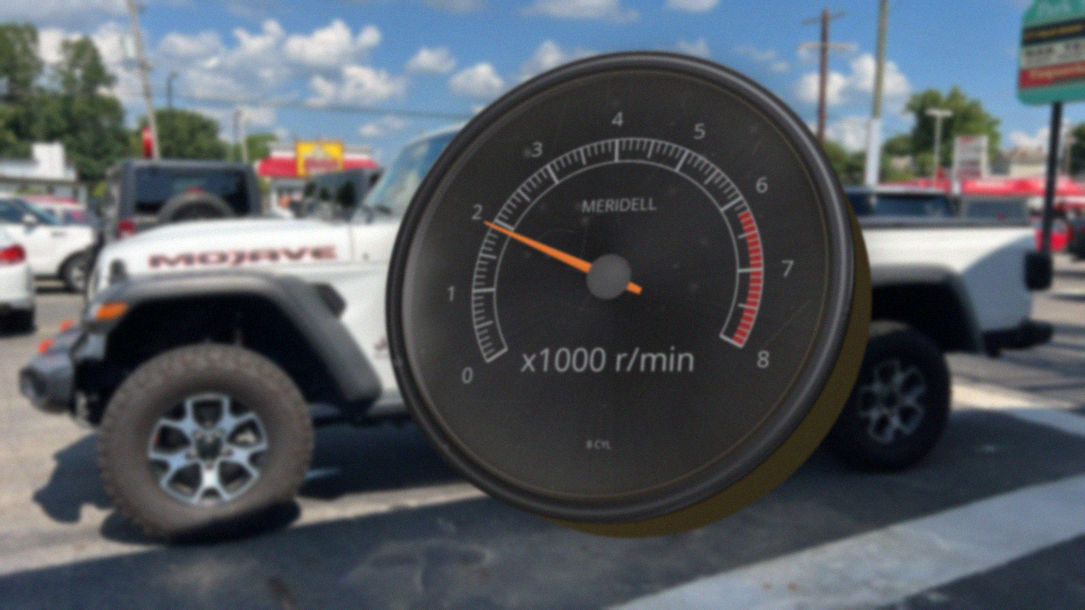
1900 rpm
